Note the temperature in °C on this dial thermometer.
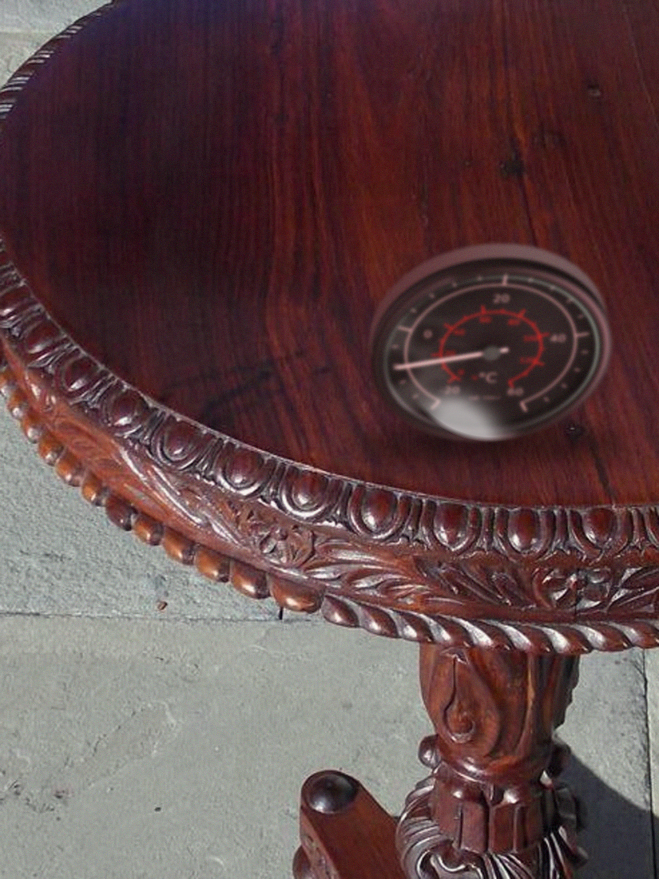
-8 °C
